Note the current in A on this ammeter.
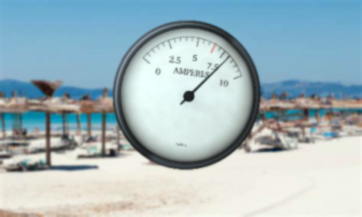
8 A
